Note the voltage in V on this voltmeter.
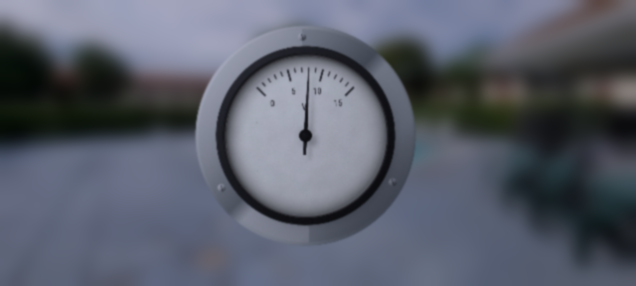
8 V
